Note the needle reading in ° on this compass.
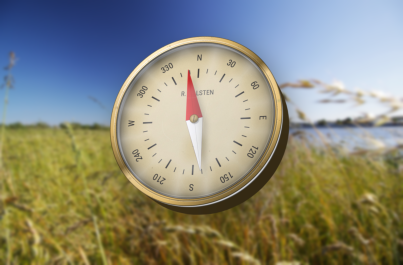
350 °
